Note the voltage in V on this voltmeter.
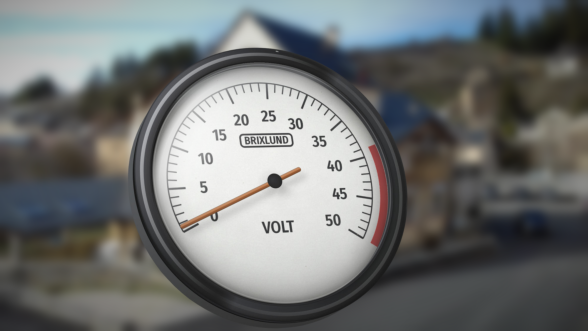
0.5 V
